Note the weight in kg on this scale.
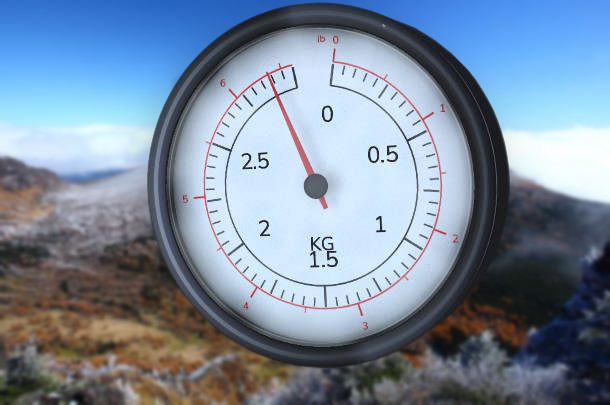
2.9 kg
